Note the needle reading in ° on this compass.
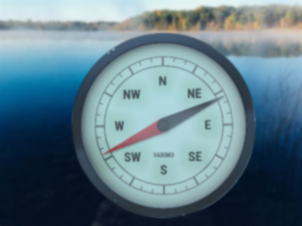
245 °
